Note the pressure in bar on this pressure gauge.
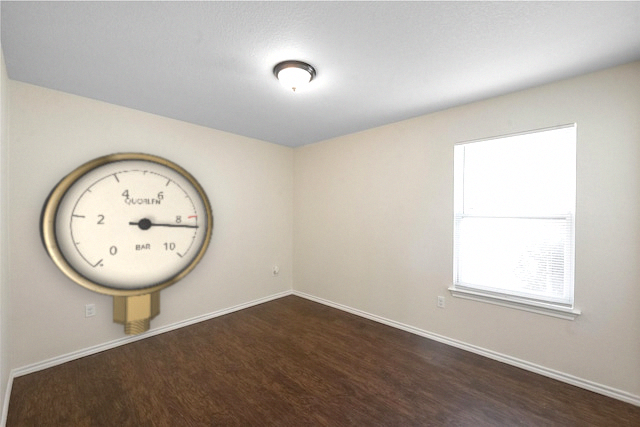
8.5 bar
